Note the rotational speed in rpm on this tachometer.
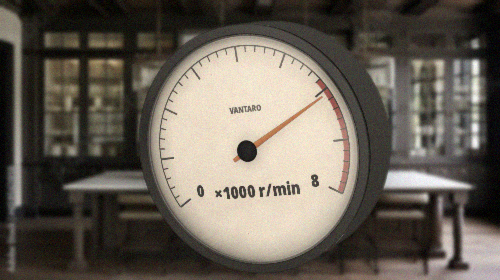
6100 rpm
